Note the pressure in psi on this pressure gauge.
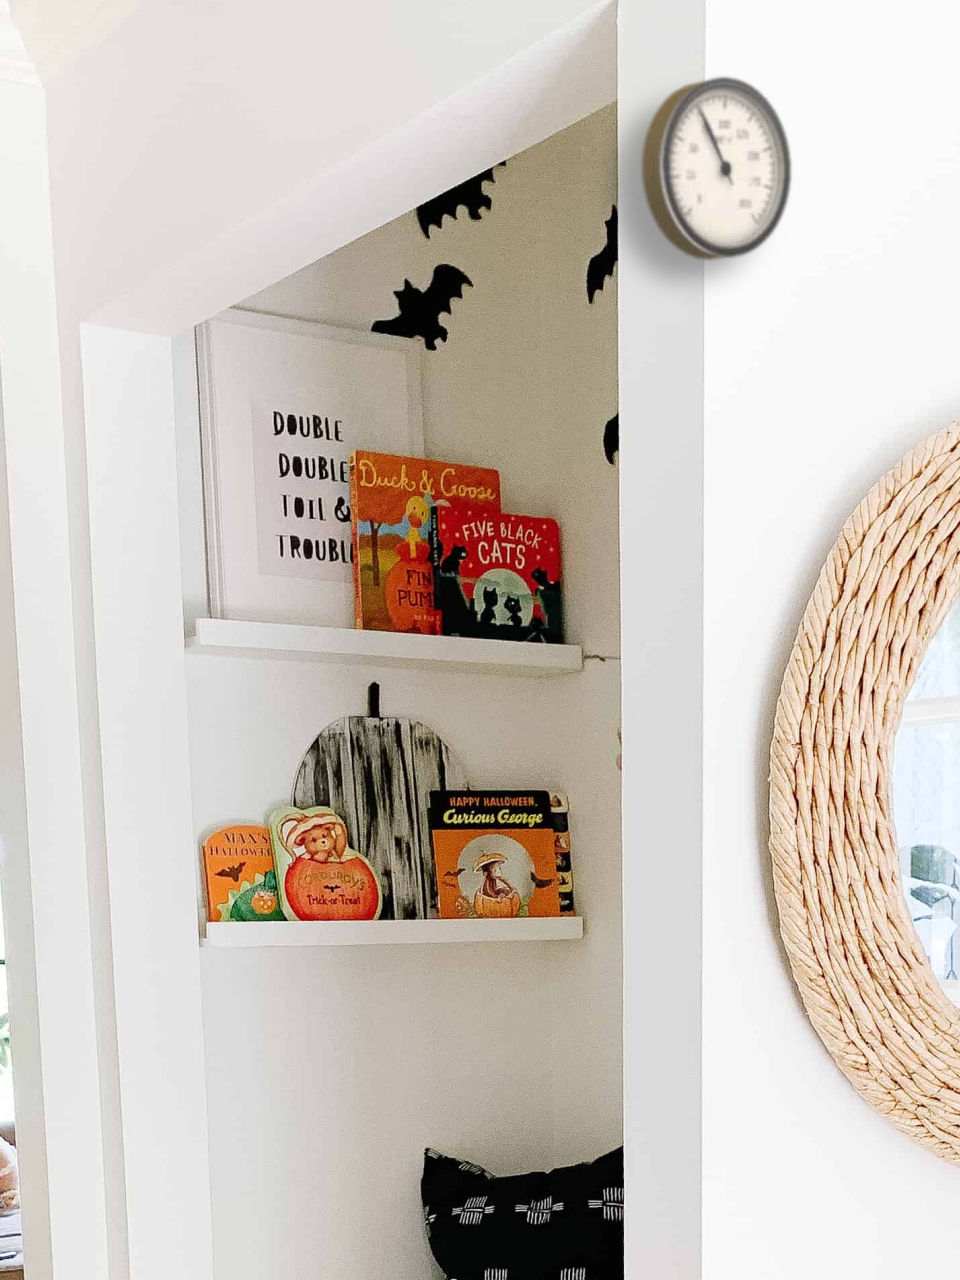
75 psi
